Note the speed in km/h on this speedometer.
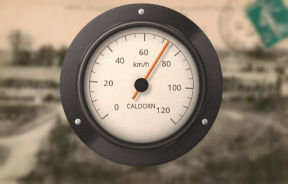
72.5 km/h
